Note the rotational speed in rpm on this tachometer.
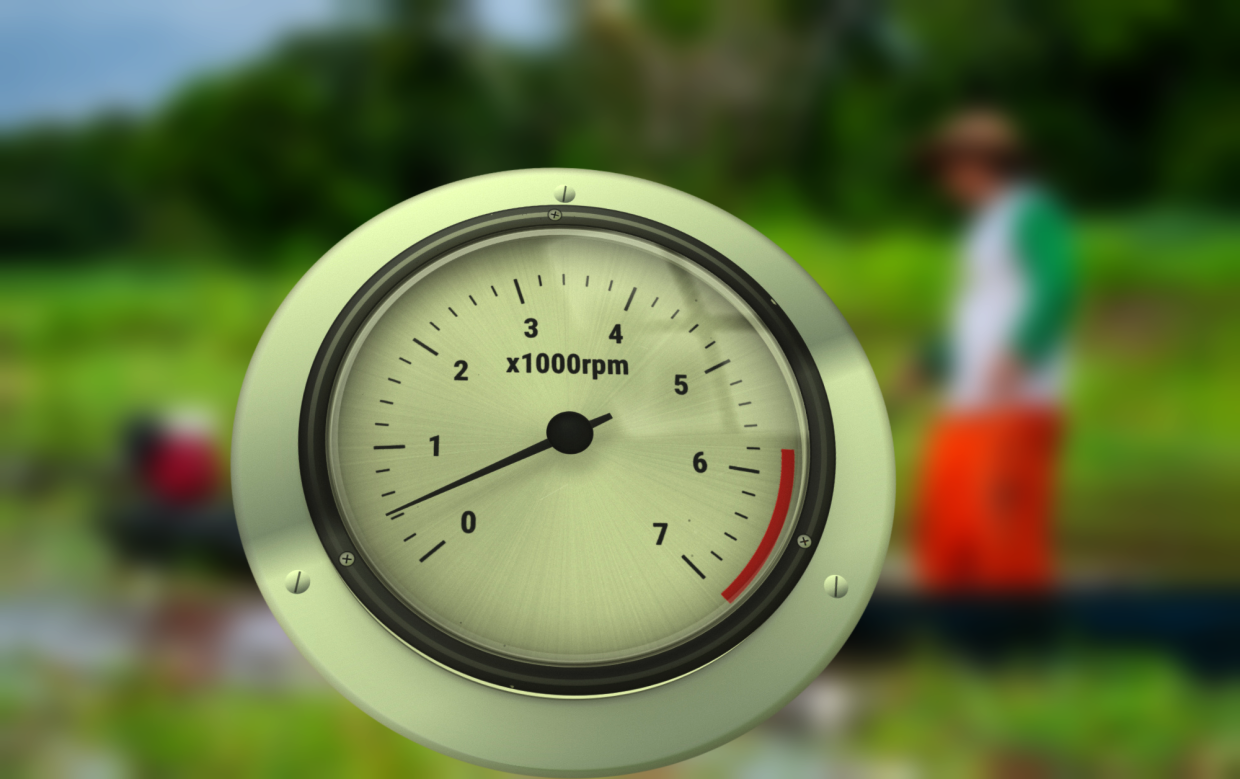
400 rpm
